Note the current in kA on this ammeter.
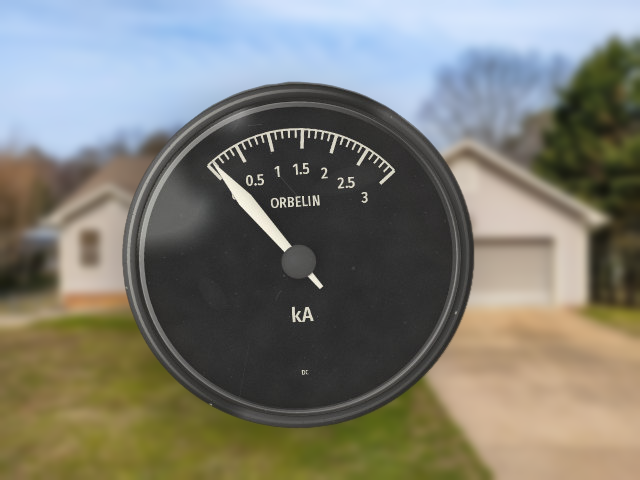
0.1 kA
